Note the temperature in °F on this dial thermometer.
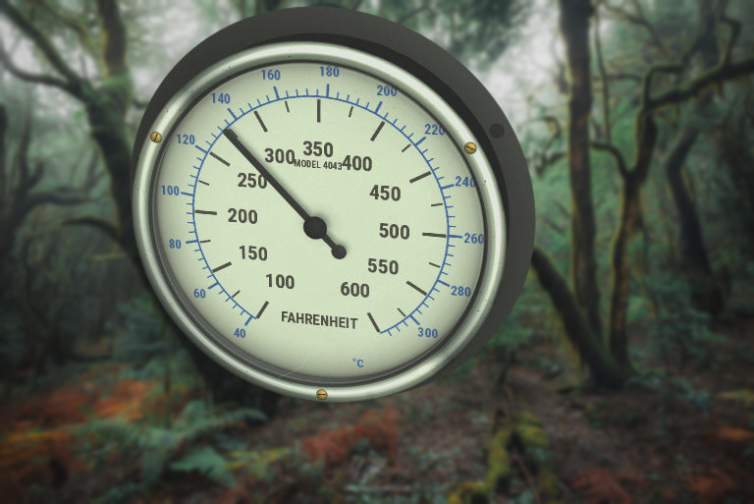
275 °F
